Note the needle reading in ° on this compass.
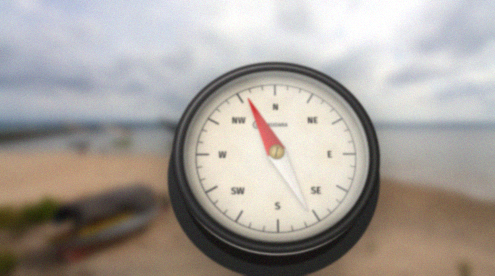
335 °
